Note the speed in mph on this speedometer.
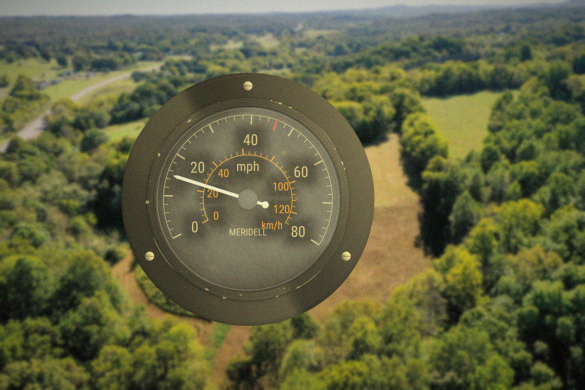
15 mph
